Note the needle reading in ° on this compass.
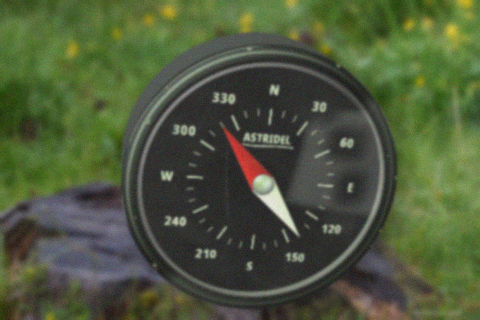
320 °
